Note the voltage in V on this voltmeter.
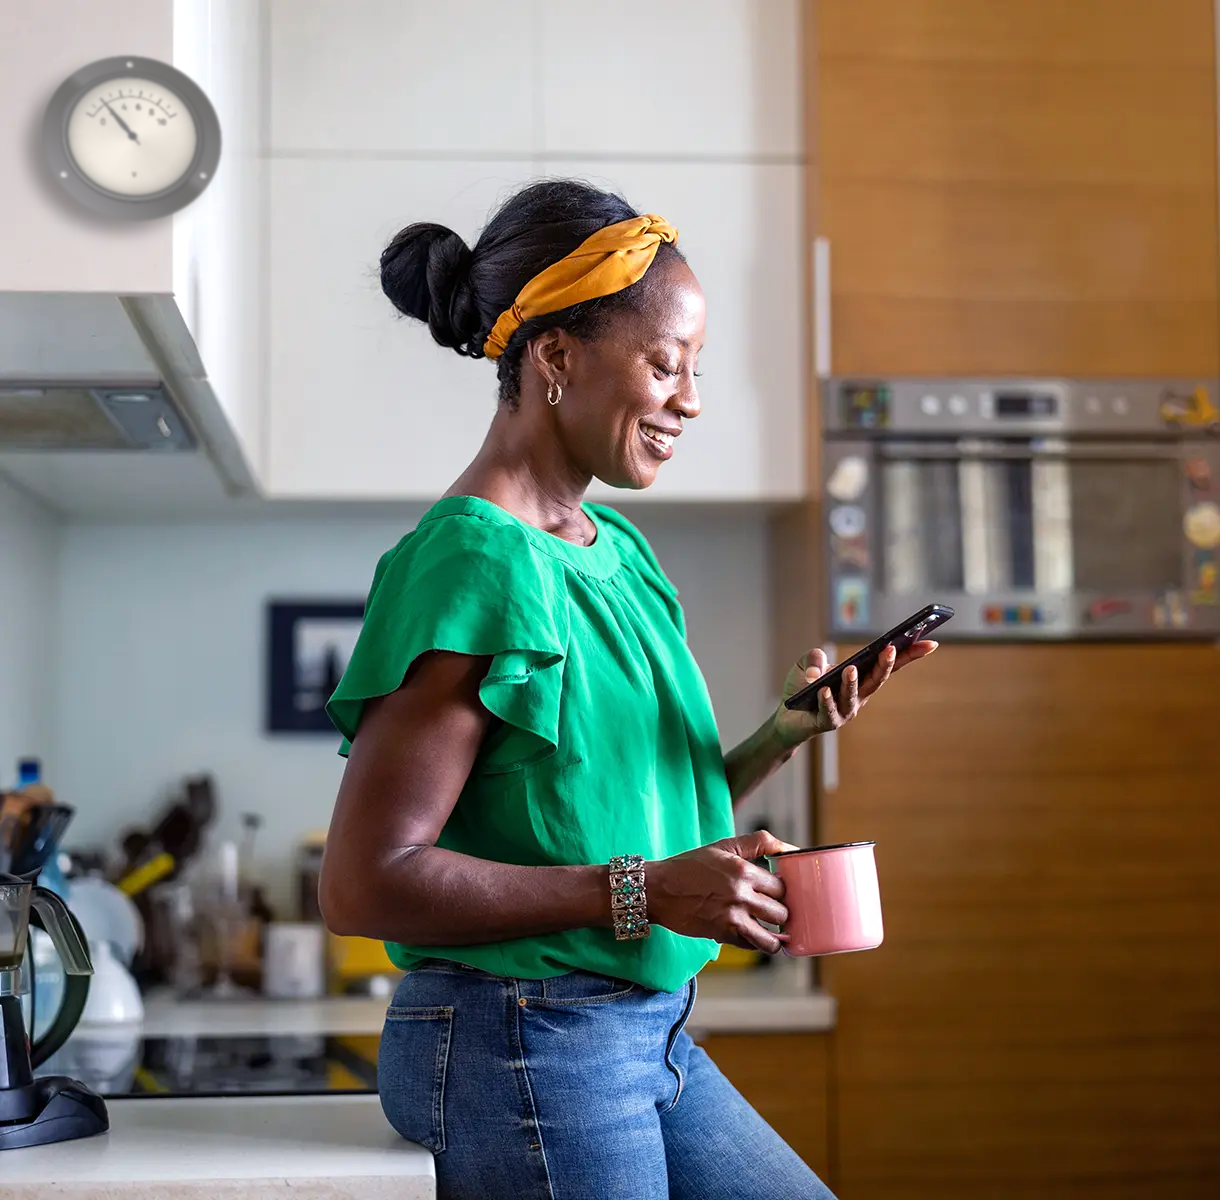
2 V
